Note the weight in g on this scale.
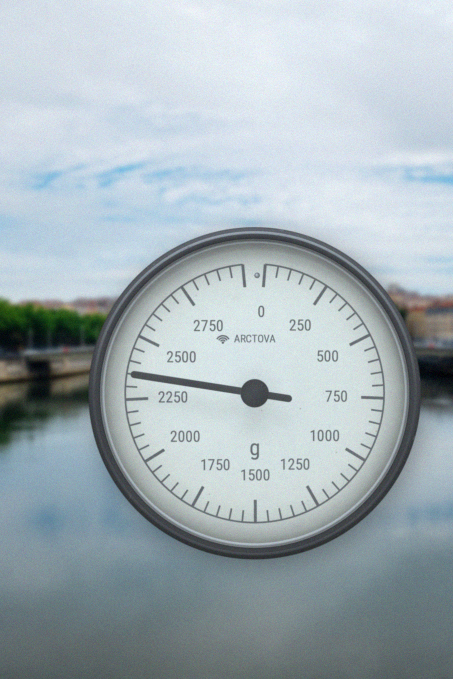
2350 g
